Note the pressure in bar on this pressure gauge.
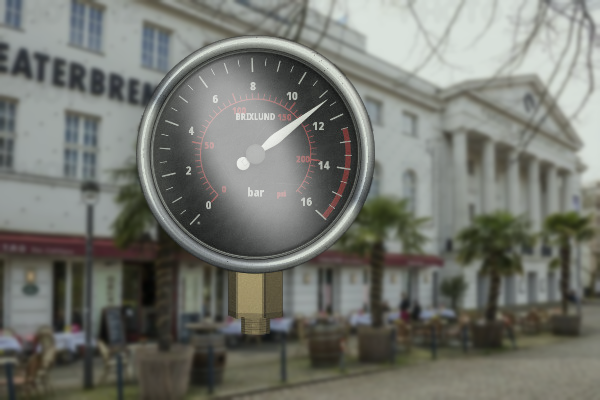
11.25 bar
